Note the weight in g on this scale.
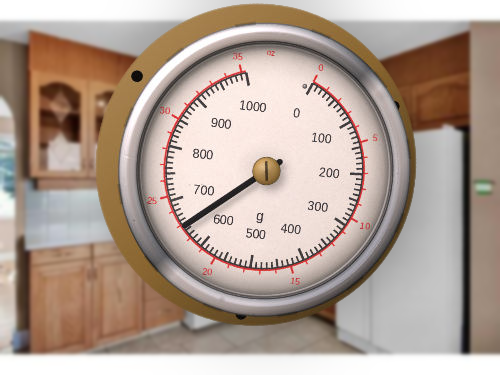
650 g
